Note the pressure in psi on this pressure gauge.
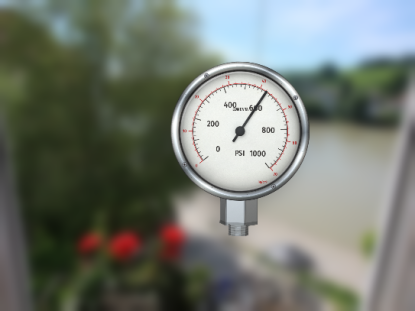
600 psi
